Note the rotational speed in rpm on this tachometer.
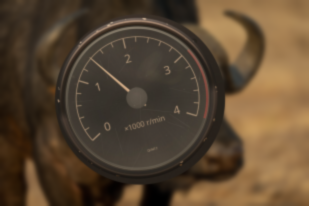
1400 rpm
